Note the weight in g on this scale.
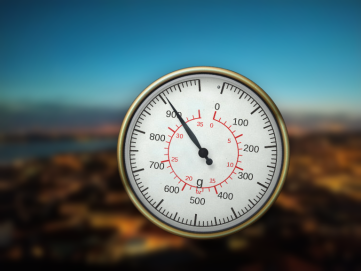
910 g
